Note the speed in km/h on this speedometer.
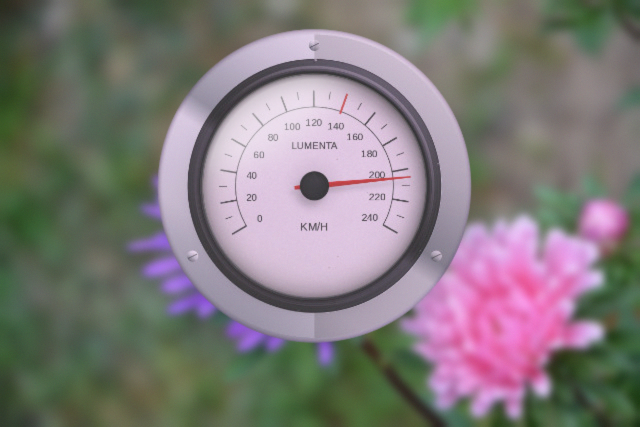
205 km/h
